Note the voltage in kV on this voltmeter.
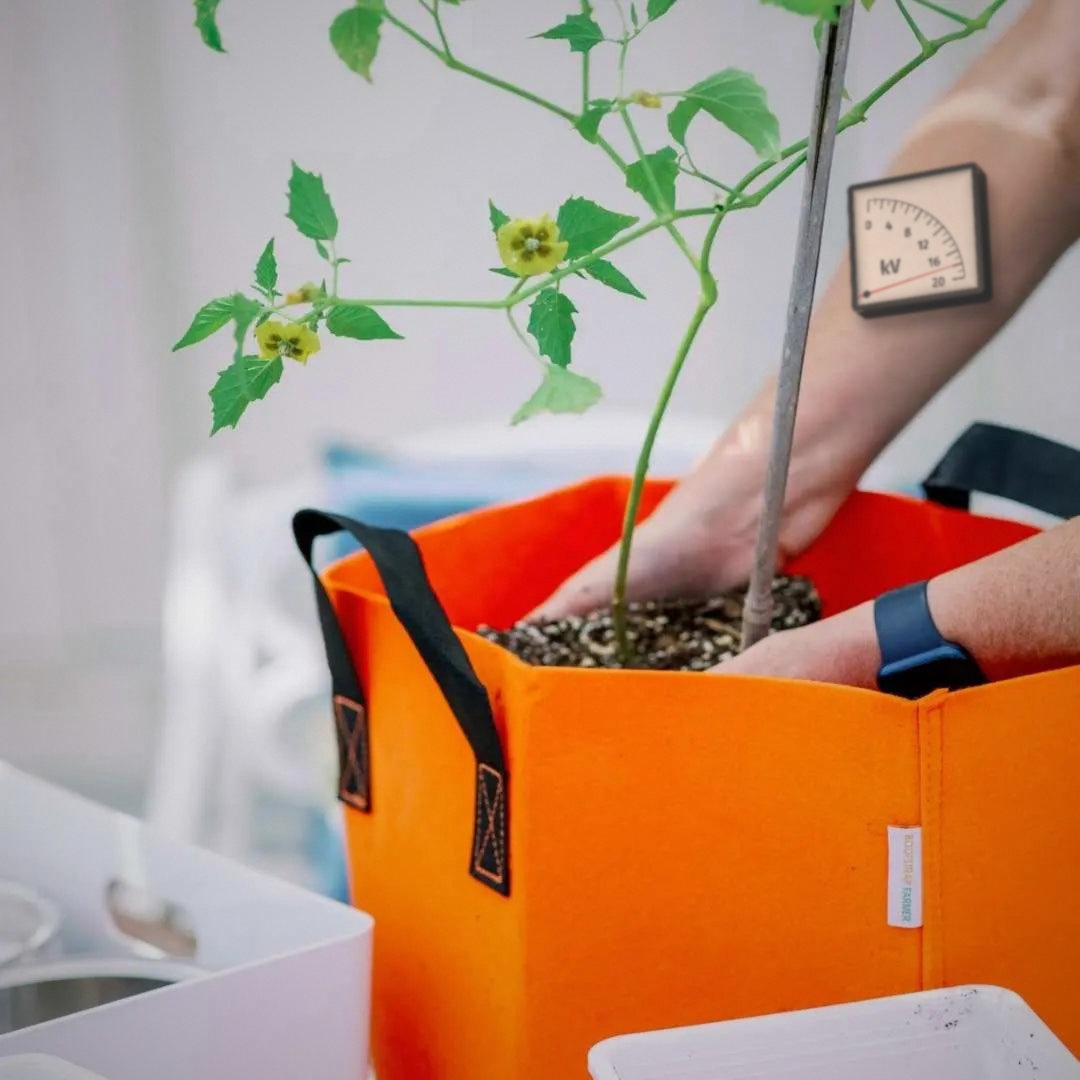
18 kV
